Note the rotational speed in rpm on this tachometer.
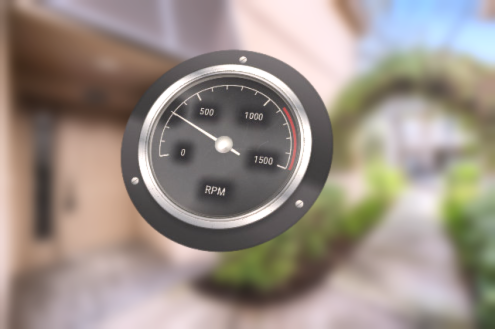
300 rpm
